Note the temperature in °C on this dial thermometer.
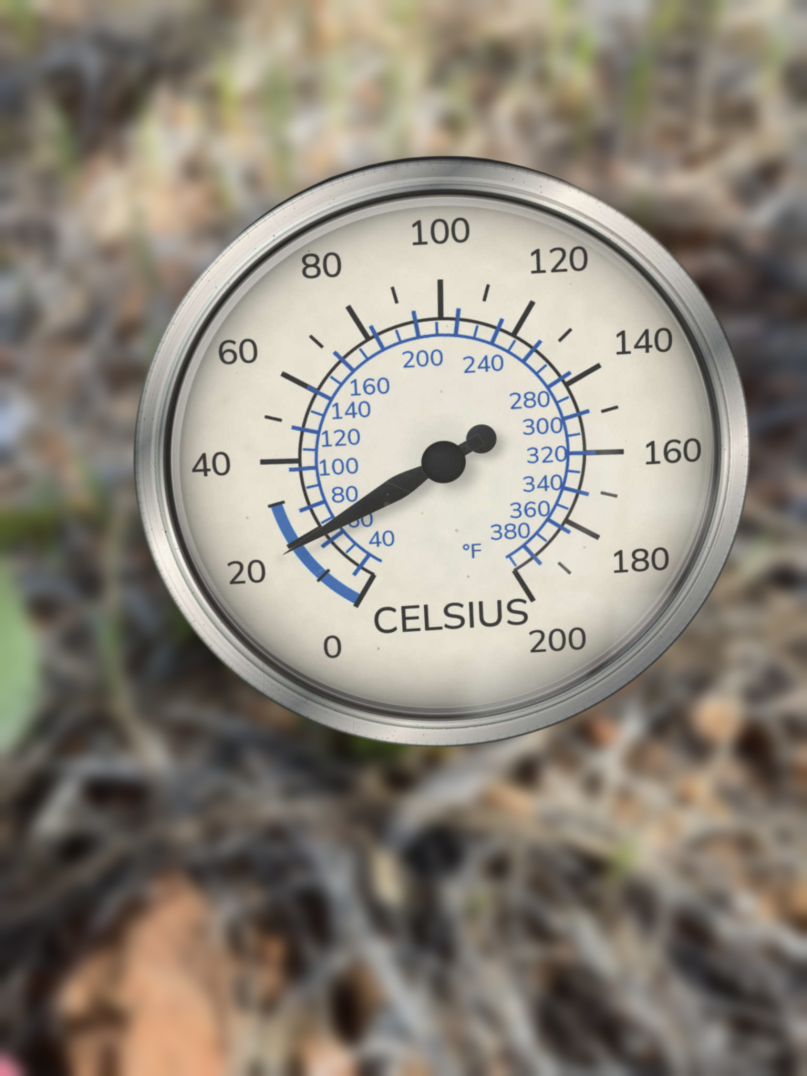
20 °C
